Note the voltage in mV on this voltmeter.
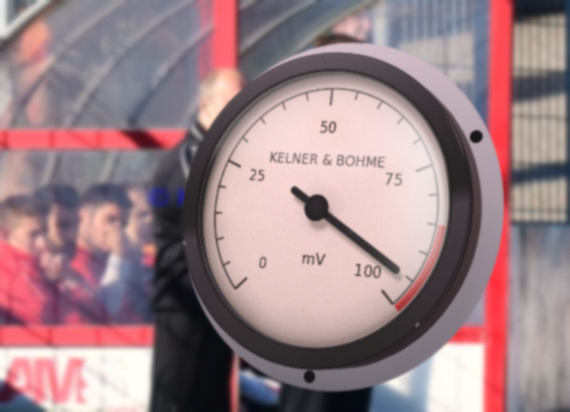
95 mV
